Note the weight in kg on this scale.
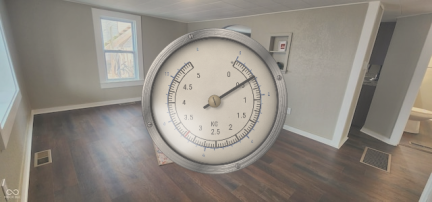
0.5 kg
